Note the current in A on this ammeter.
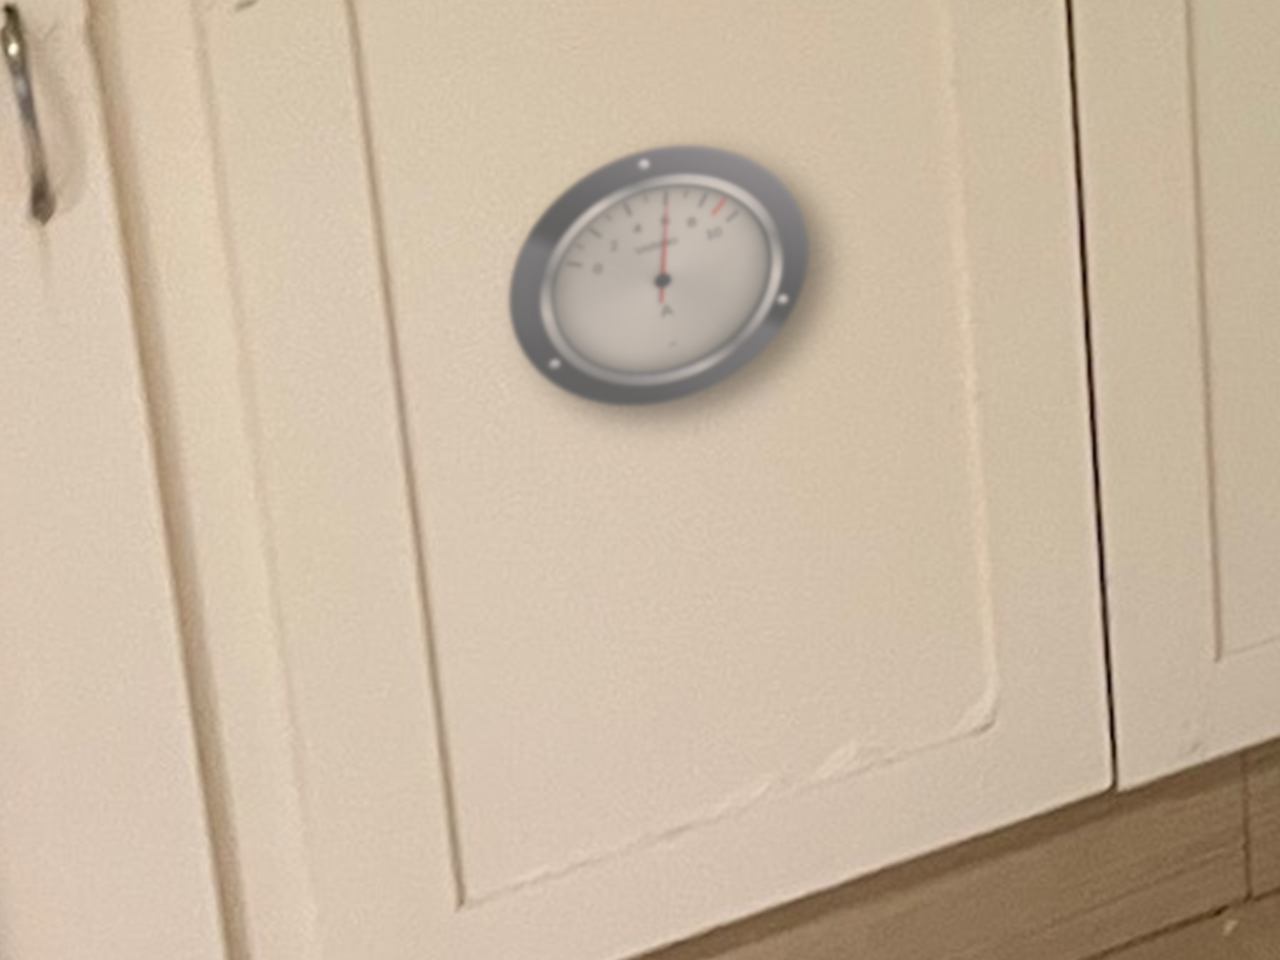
6 A
